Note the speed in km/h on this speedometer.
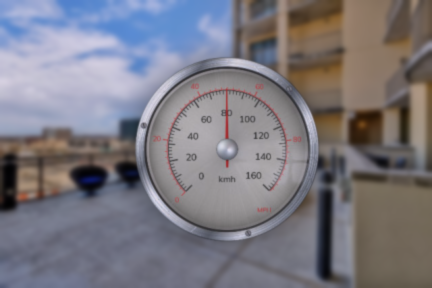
80 km/h
